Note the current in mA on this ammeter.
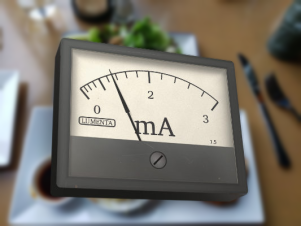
1.3 mA
